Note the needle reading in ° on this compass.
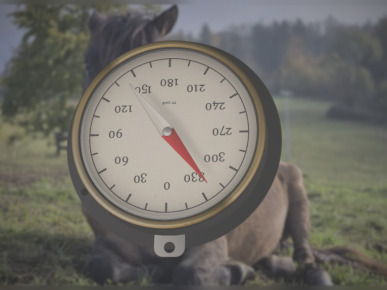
322.5 °
